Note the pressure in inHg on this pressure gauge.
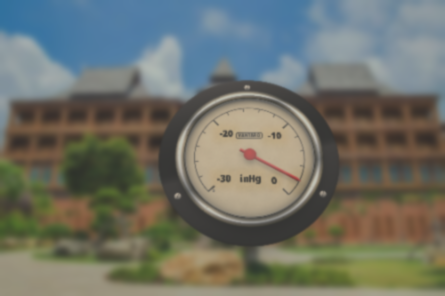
-2 inHg
